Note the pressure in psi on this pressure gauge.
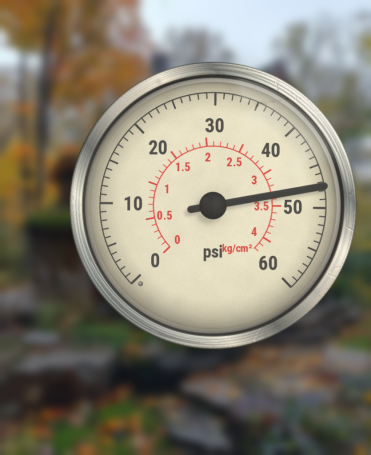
47.5 psi
